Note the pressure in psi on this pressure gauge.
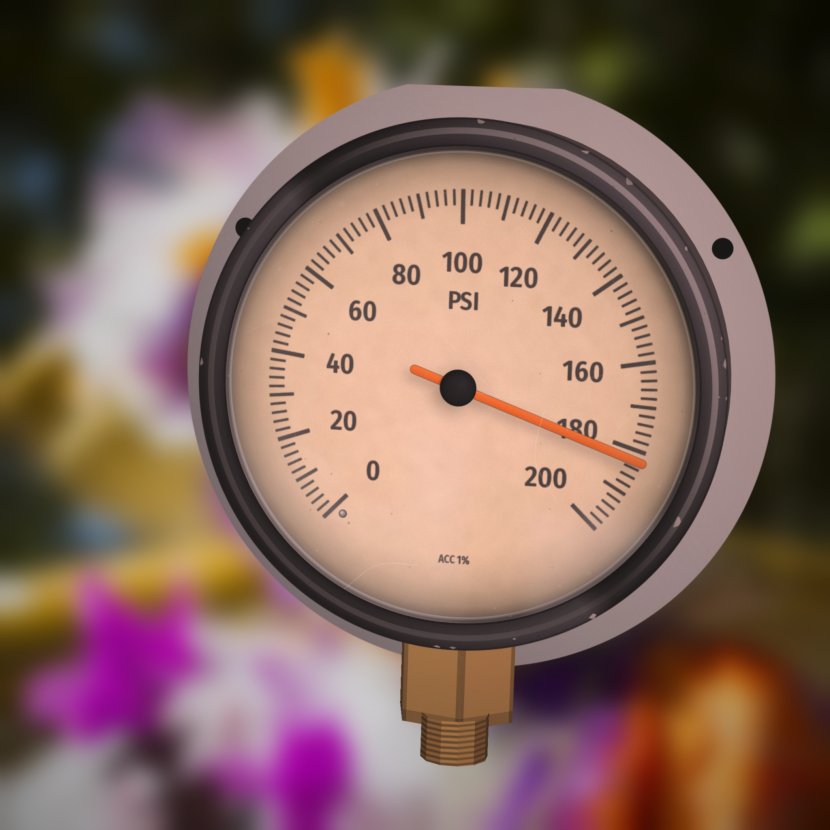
182 psi
